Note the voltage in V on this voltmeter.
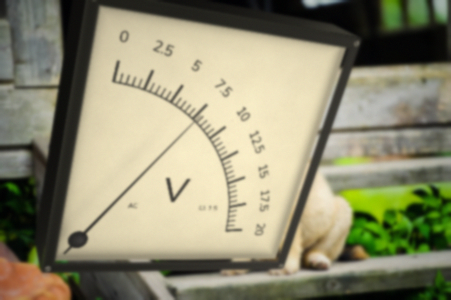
7.5 V
